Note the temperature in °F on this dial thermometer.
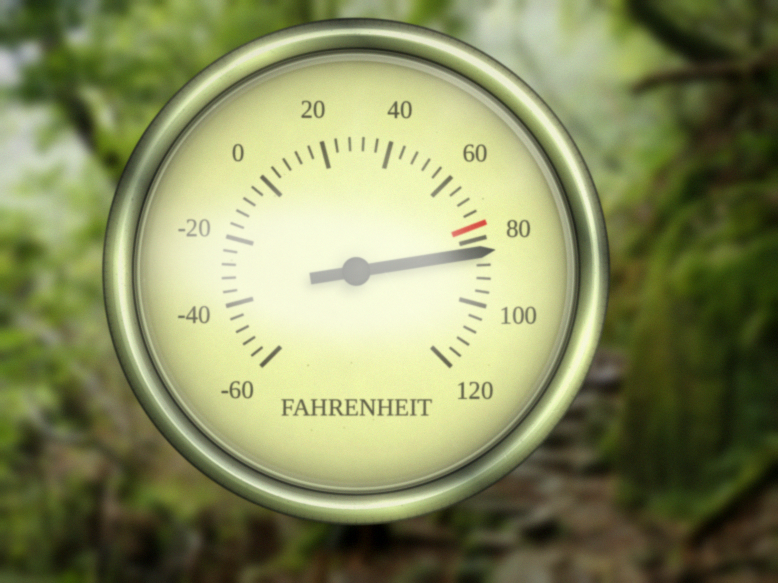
84 °F
